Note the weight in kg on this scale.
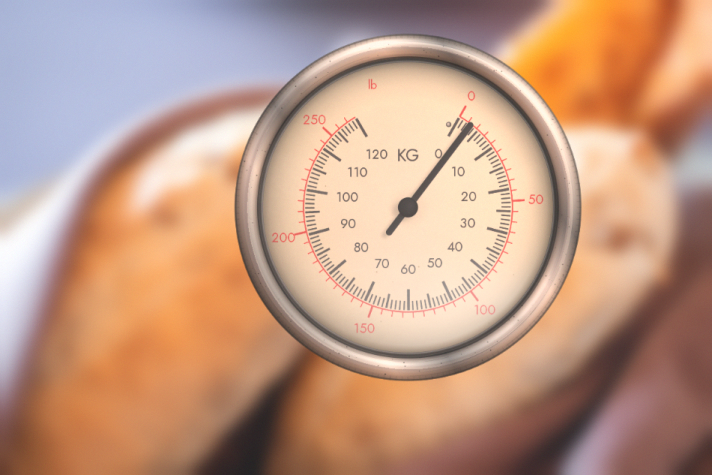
3 kg
